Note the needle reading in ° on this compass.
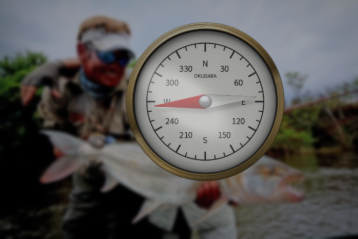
265 °
